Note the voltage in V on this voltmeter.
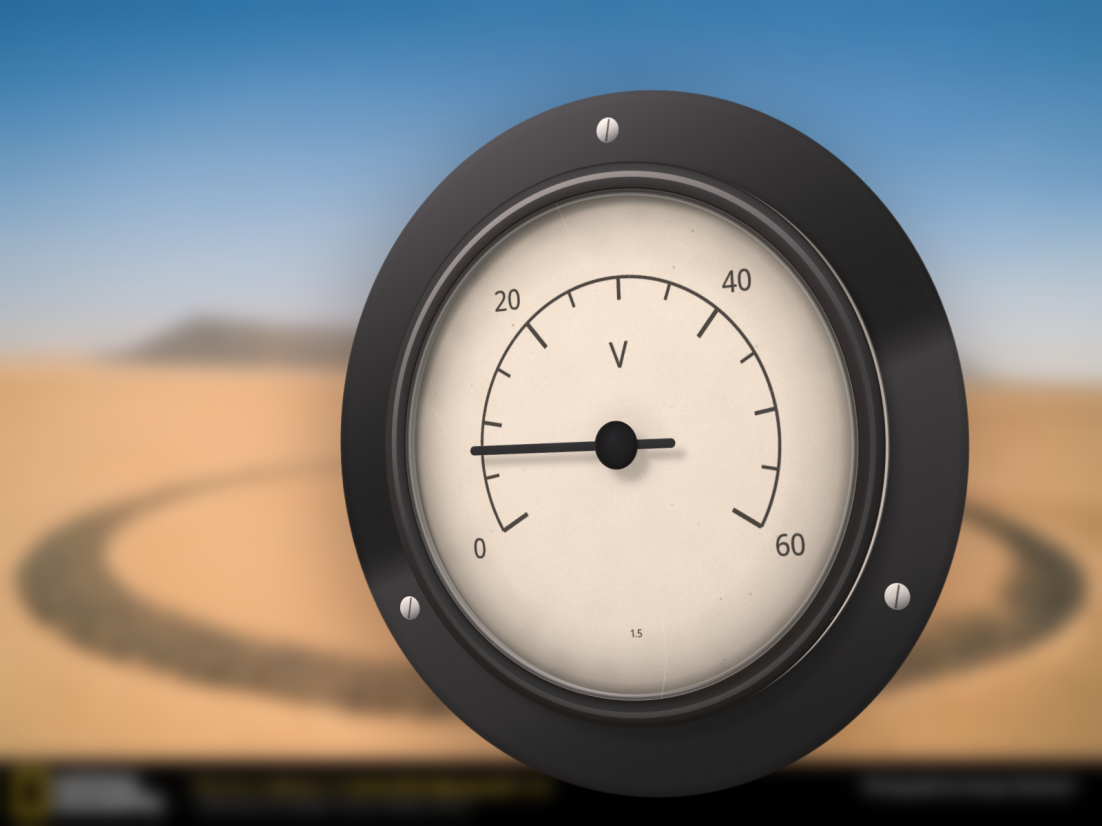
7.5 V
